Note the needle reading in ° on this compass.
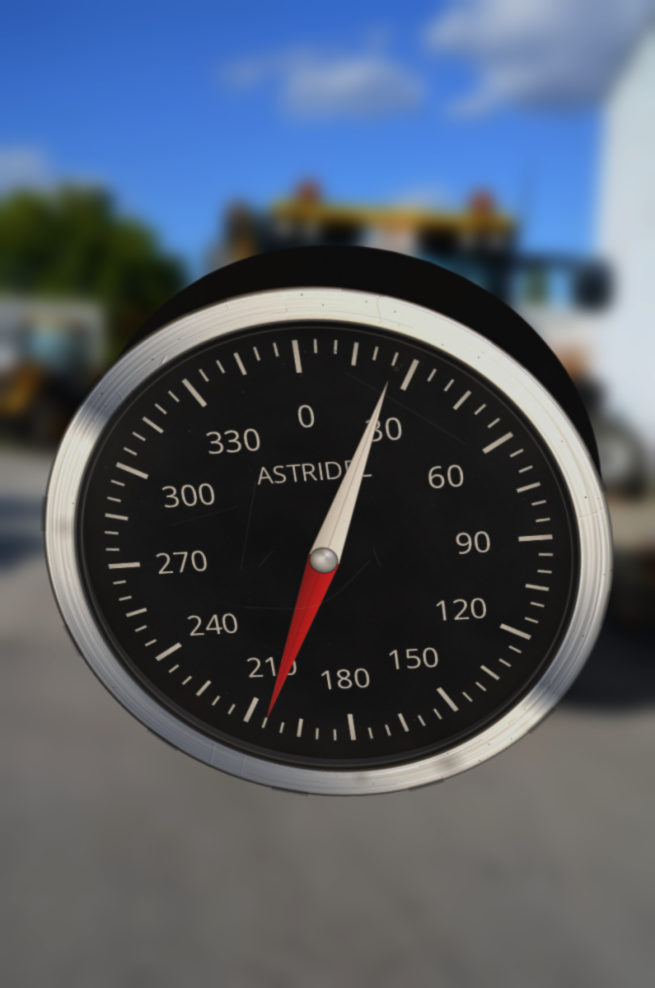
205 °
